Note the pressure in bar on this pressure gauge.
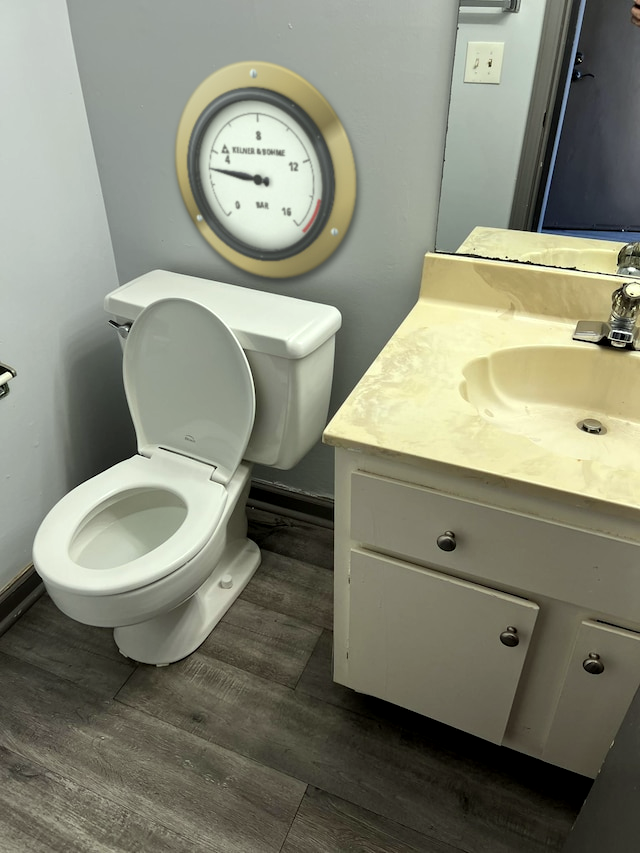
3 bar
